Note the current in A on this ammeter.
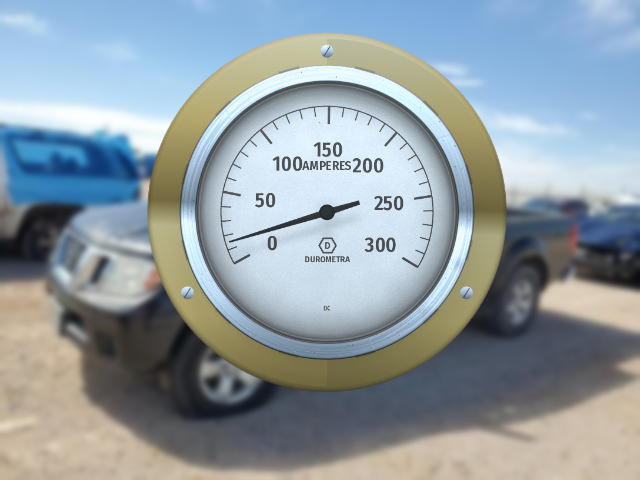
15 A
